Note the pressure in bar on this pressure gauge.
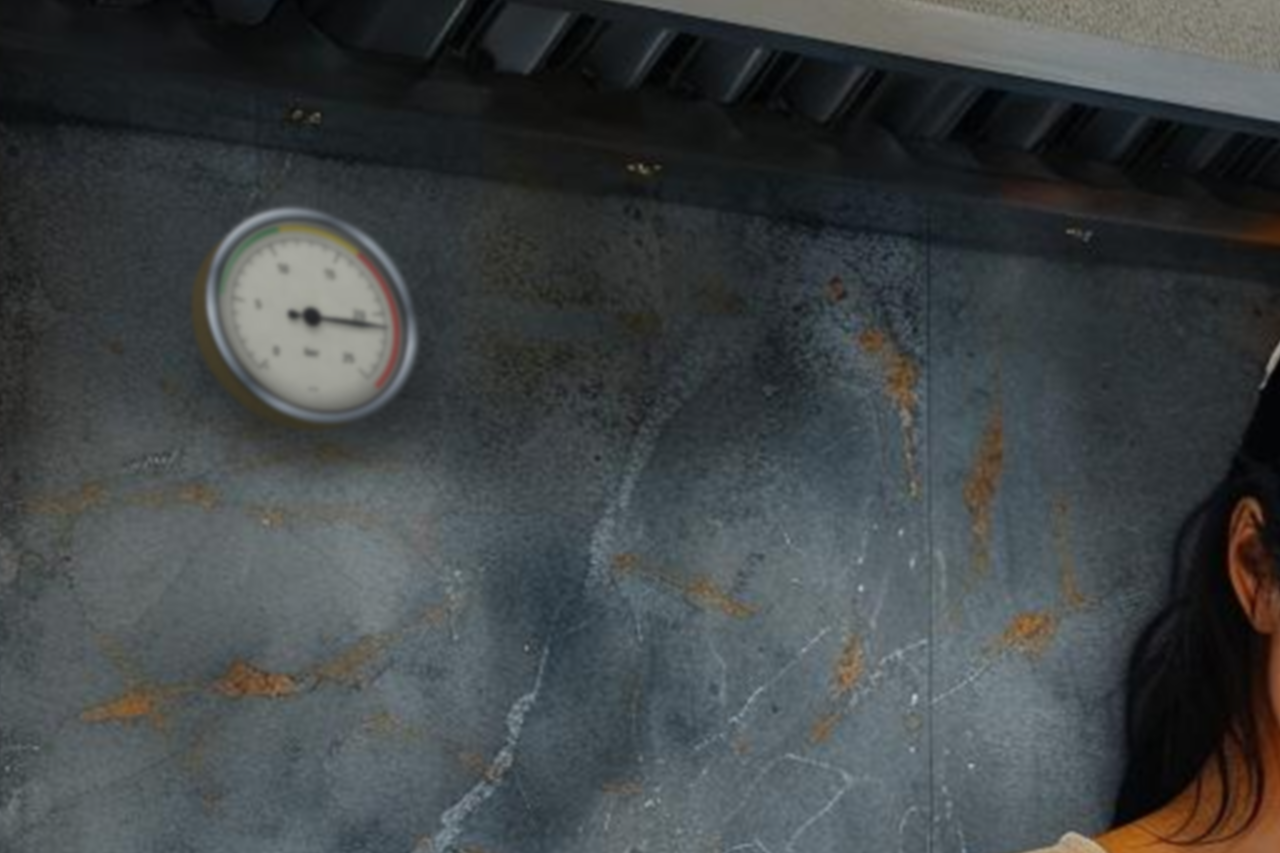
21 bar
